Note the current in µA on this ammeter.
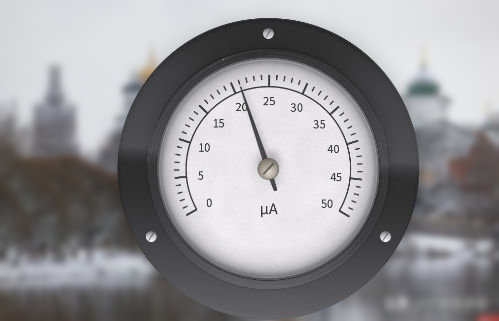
21 µA
